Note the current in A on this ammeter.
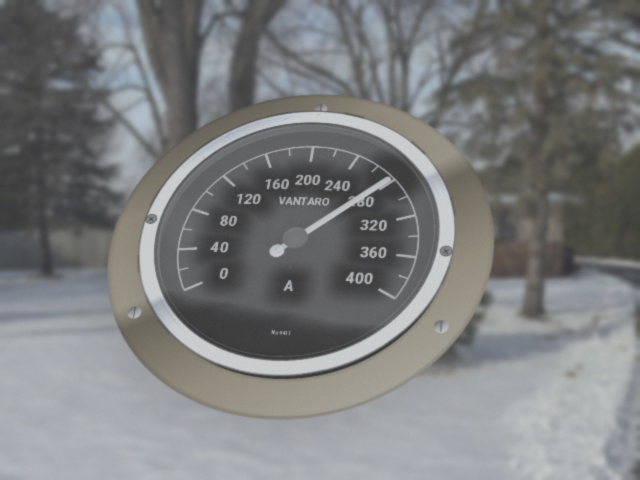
280 A
